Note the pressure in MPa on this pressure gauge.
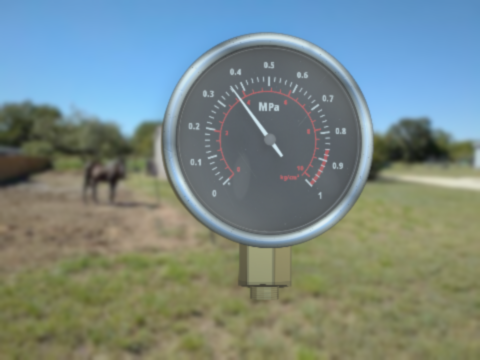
0.36 MPa
